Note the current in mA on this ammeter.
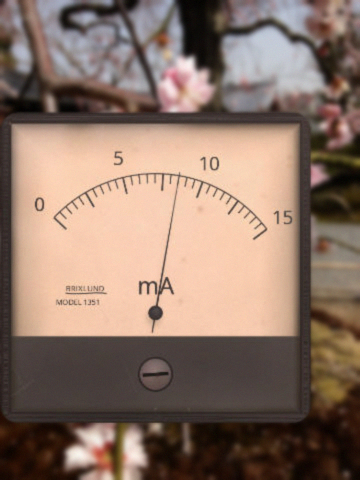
8.5 mA
